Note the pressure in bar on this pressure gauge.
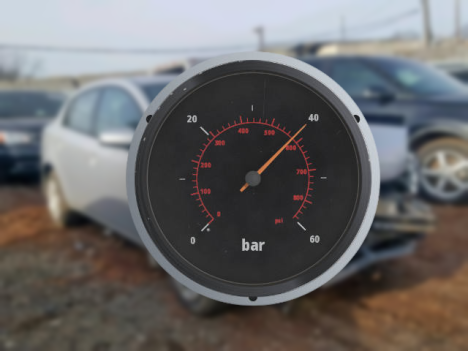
40 bar
